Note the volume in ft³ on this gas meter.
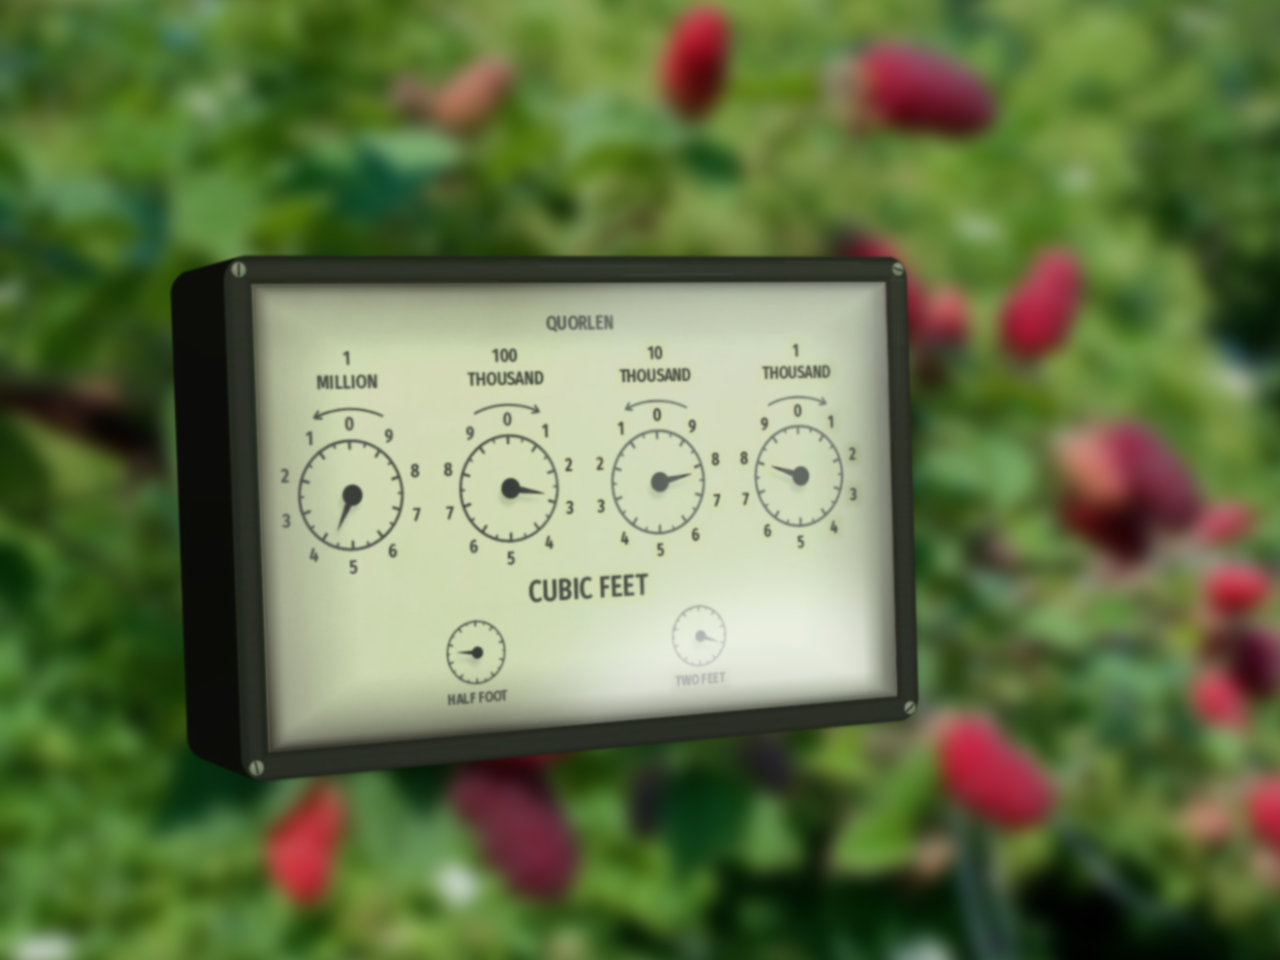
427800 ft³
